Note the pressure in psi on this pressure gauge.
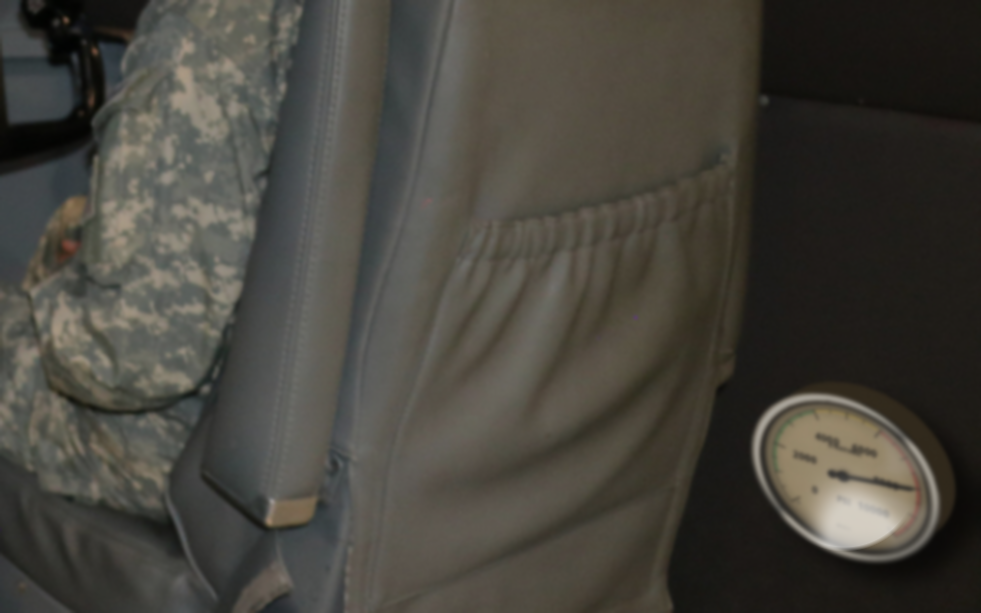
8000 psi
